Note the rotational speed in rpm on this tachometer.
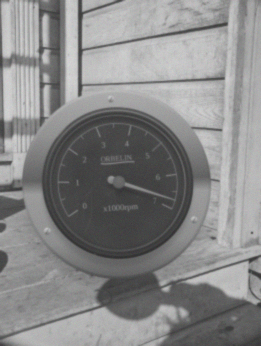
6750 rpm
